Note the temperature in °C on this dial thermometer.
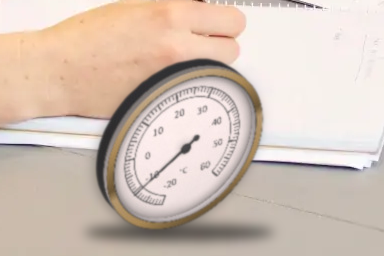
-10 °C
